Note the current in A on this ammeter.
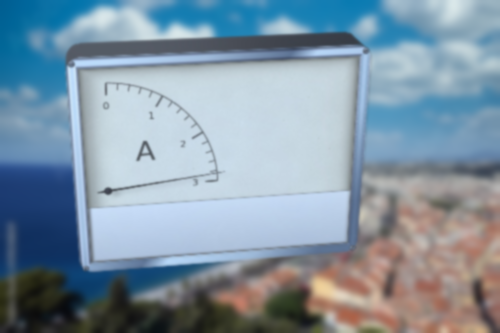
2.8 A
